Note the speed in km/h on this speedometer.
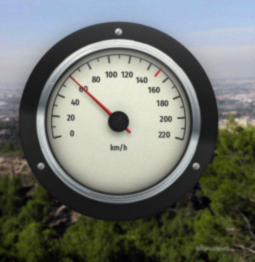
60 km/h
